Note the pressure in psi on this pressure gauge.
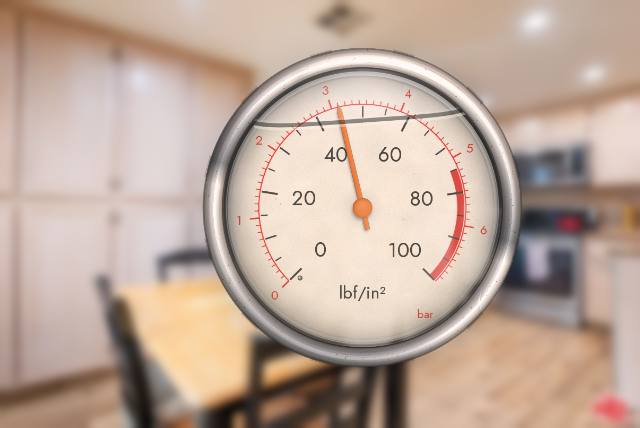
45 psi
